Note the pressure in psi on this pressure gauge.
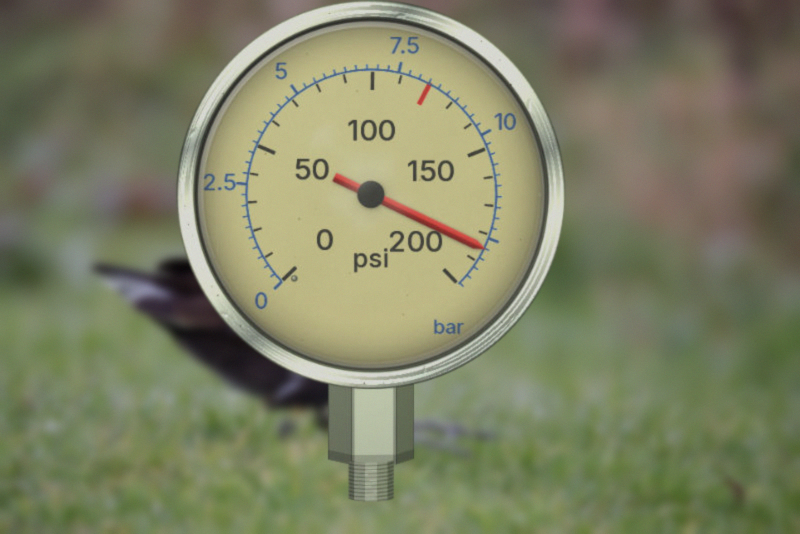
185 psi
